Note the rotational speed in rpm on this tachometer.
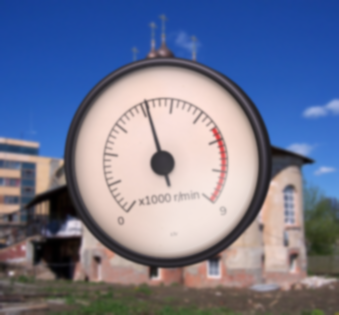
4200 rpm
